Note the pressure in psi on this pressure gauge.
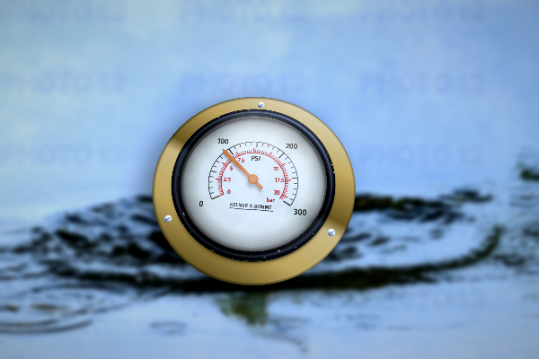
90 psi
